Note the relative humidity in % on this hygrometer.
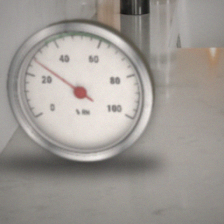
28 %
